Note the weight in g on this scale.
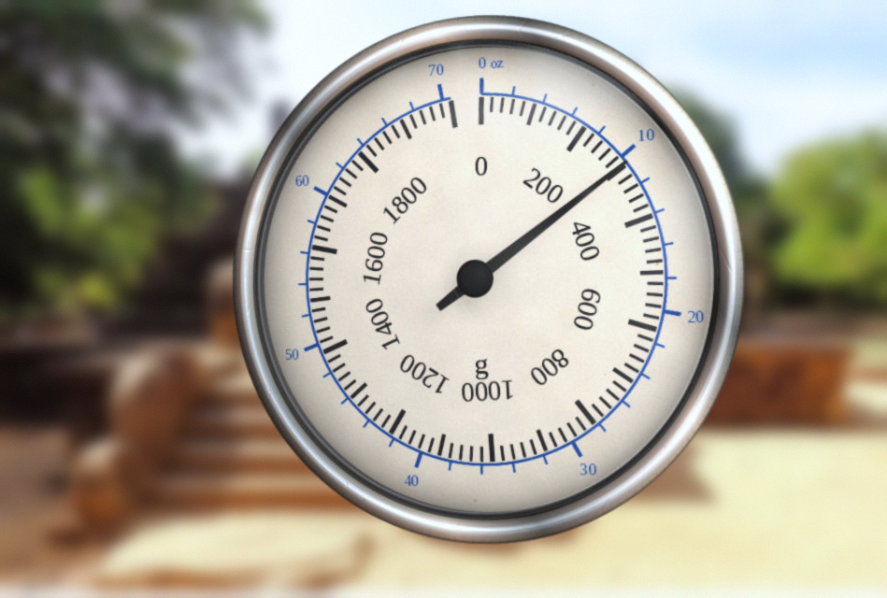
300 g
